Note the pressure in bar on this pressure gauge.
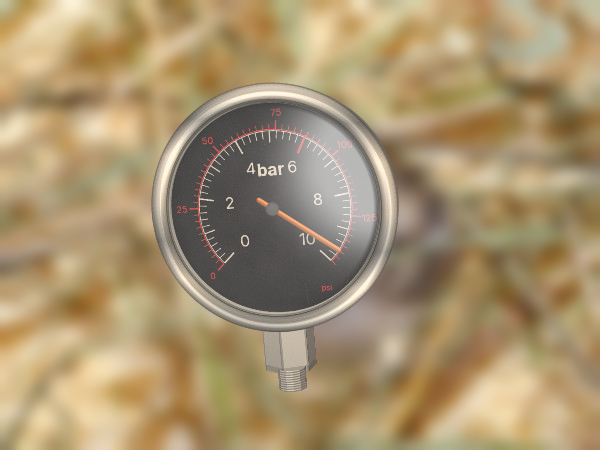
9.6 bar
